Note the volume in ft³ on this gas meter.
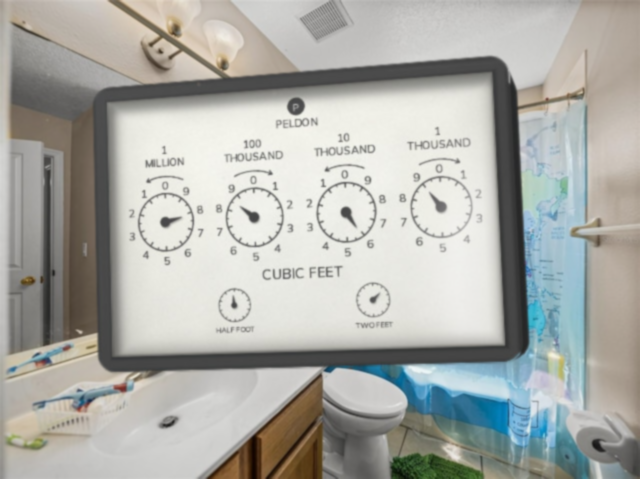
785900 ft³
